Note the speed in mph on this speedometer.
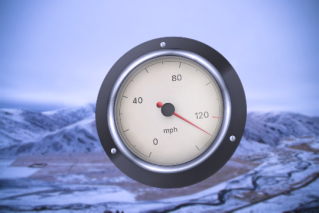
130 mph
